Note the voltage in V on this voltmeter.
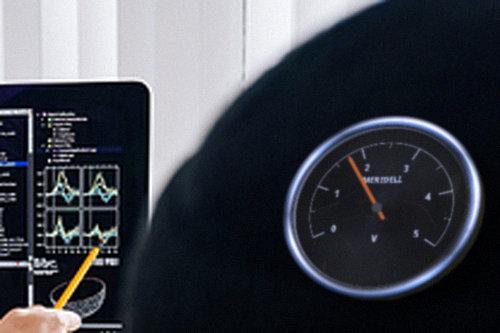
1.75 V
